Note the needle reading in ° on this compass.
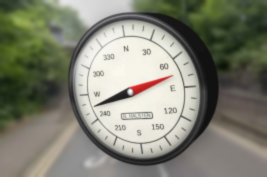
75 °
